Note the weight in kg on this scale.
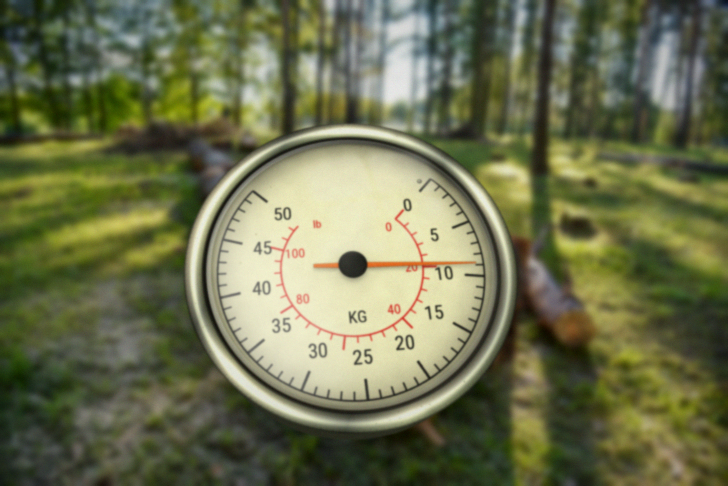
9 kg
